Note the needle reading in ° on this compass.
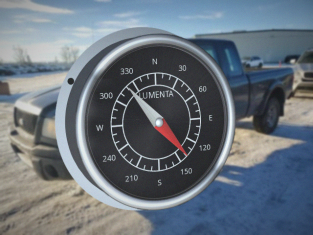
140 °
